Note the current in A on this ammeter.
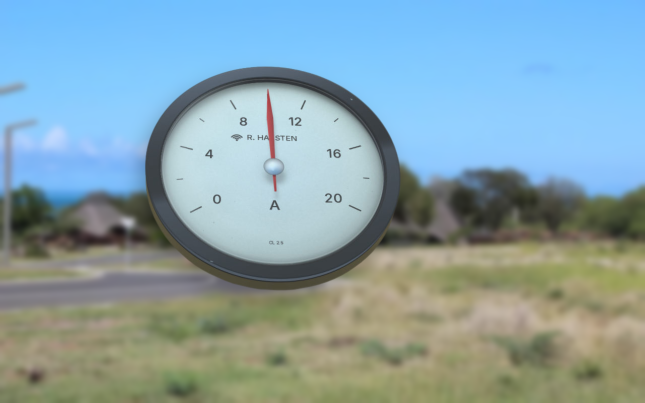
10 A
